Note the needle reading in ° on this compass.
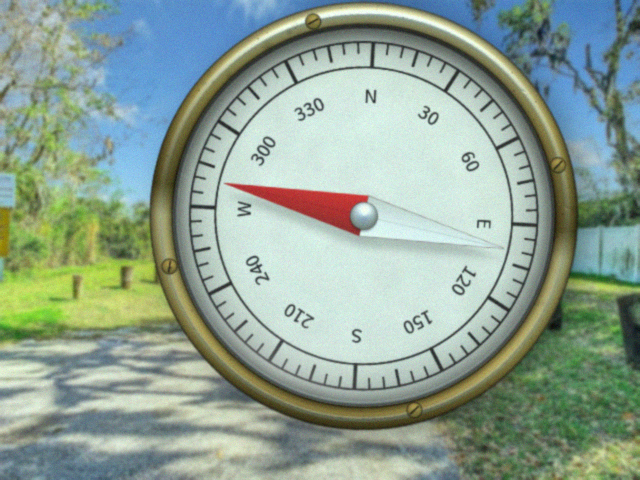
280 °
